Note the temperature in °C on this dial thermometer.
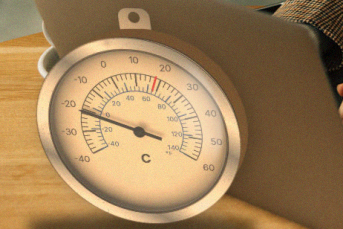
-20 °C
